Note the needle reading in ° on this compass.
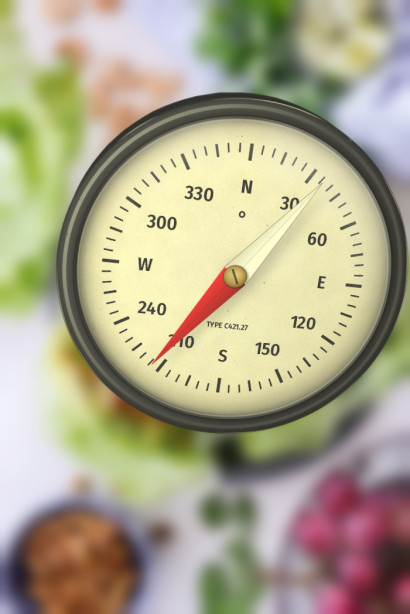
215 °
